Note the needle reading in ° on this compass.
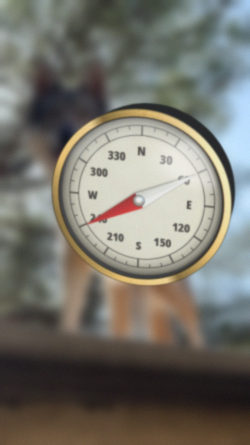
240 °
